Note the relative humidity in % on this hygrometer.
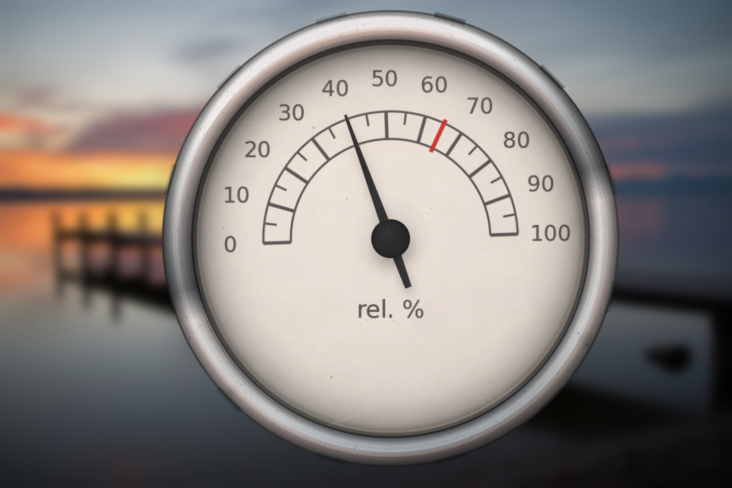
40 %
